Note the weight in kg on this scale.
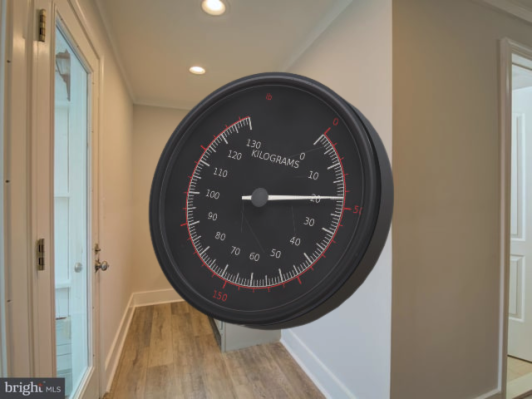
20 kg
